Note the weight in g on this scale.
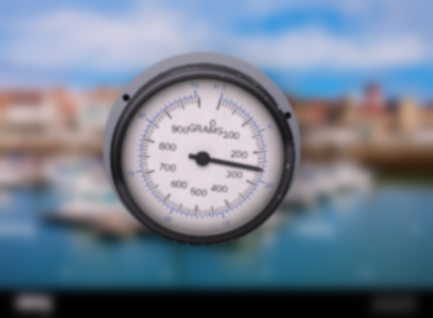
250 g
